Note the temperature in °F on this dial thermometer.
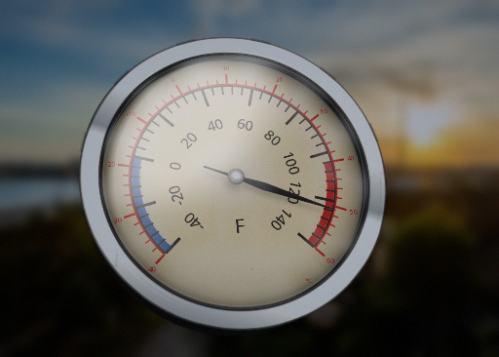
124 °F
